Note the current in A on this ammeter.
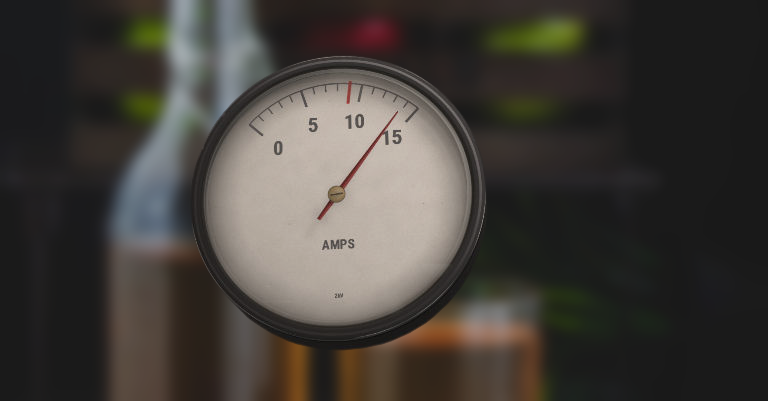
14 A
